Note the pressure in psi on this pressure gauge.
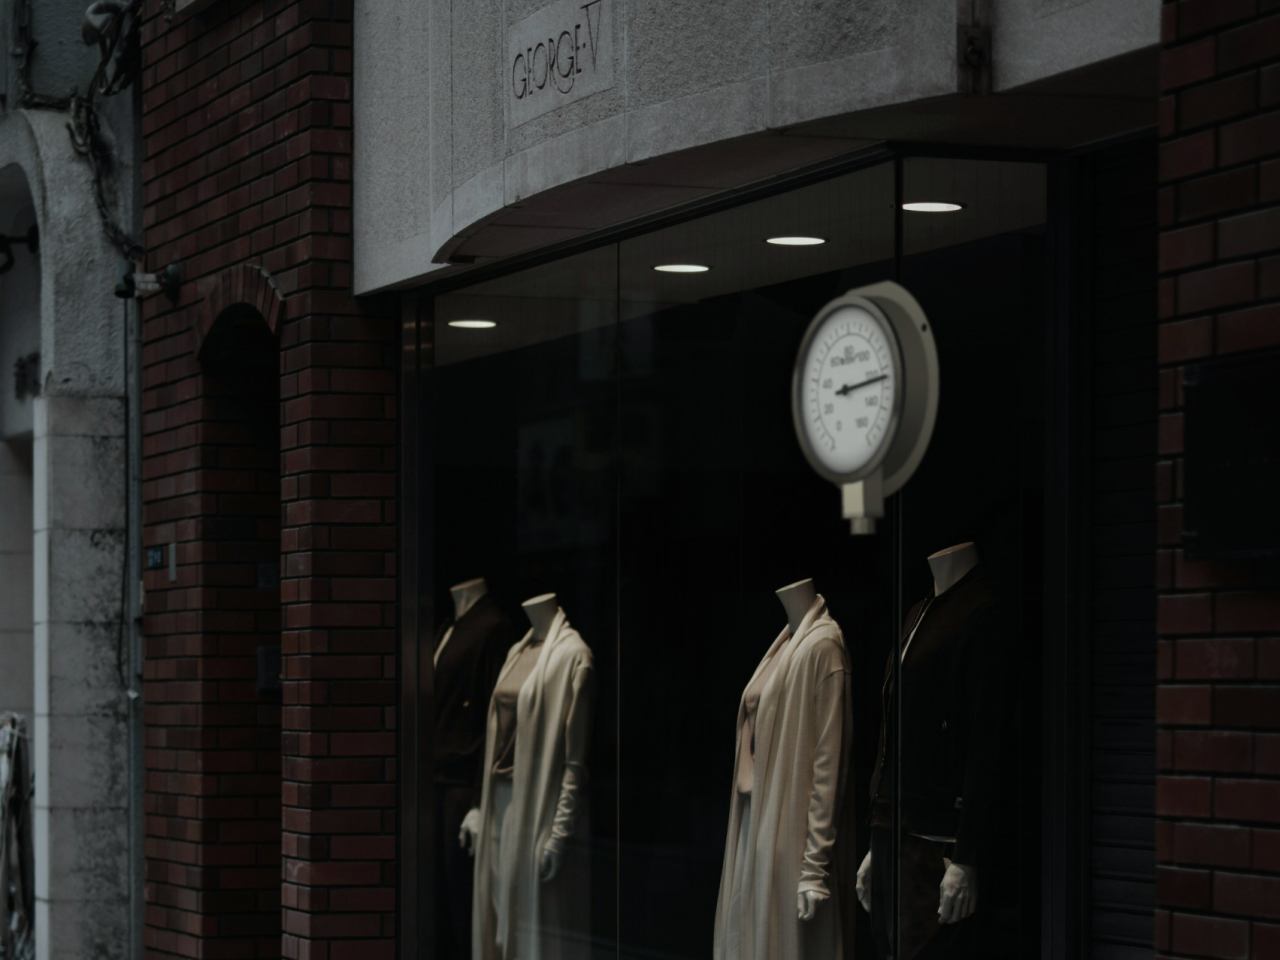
125 psi
